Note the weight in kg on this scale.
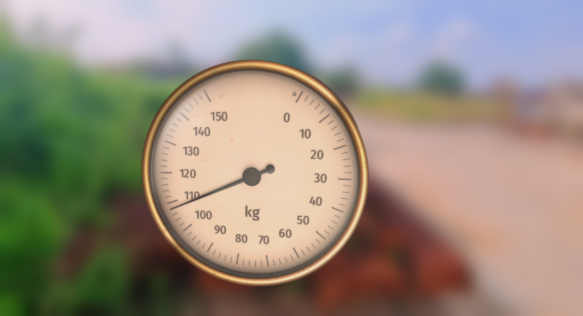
108 kg
